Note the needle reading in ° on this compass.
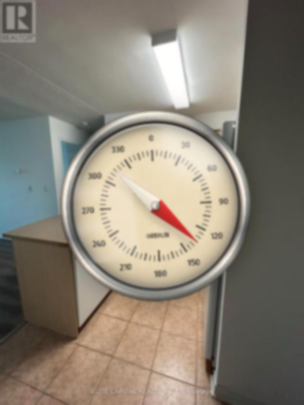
135 °
